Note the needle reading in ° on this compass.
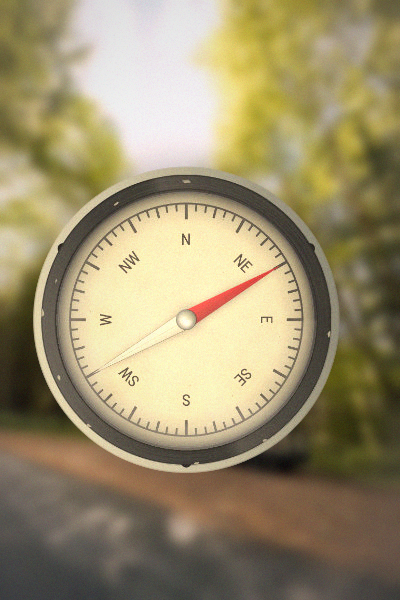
60 °
